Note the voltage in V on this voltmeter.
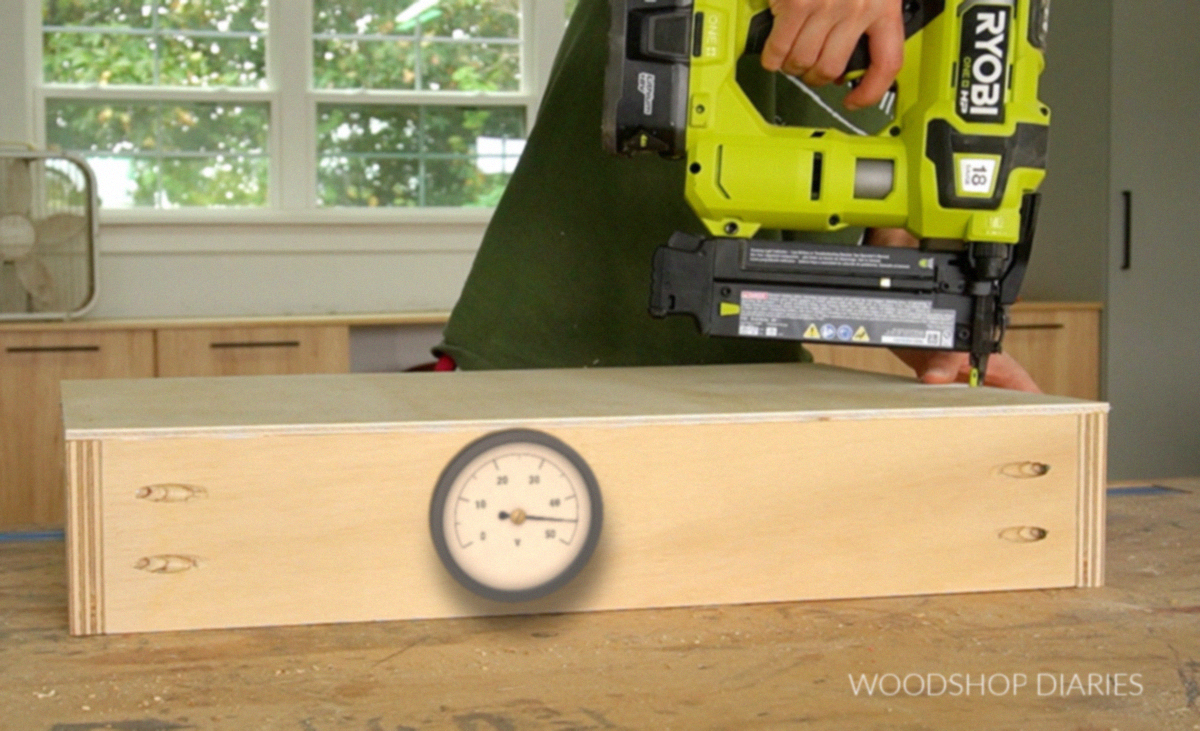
45 V
